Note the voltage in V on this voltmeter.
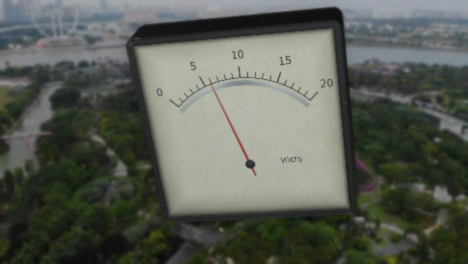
6 V
